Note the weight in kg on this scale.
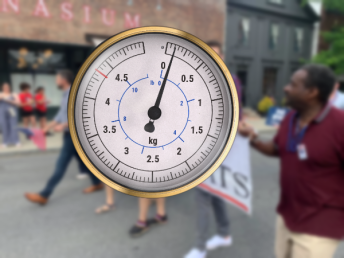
0.1 kg
